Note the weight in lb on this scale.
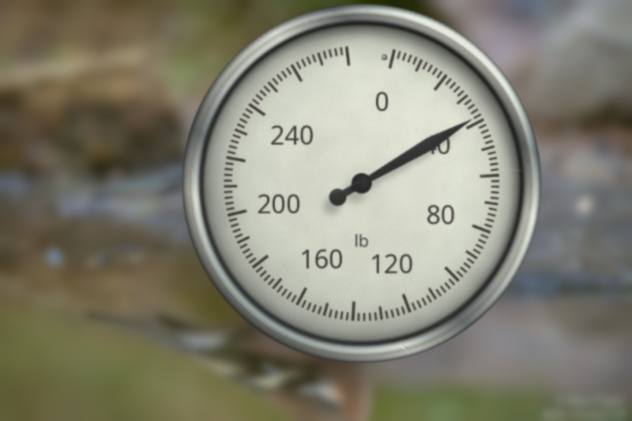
38 lb
